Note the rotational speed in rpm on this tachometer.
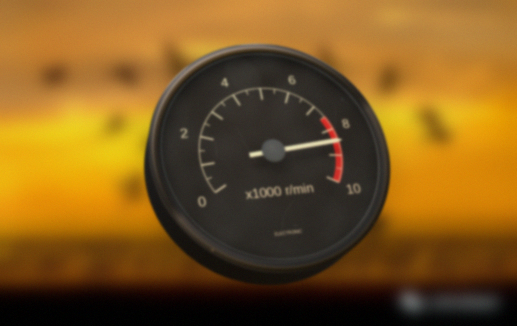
8500 rpm
